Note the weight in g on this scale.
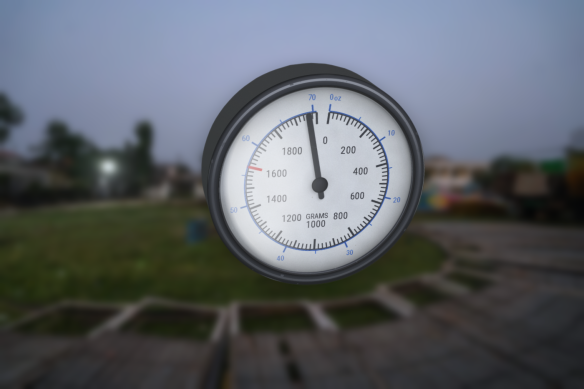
1960 g
